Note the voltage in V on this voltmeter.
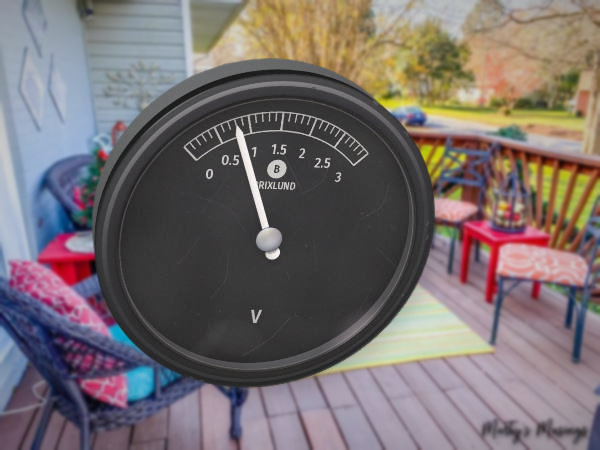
0.8 V
